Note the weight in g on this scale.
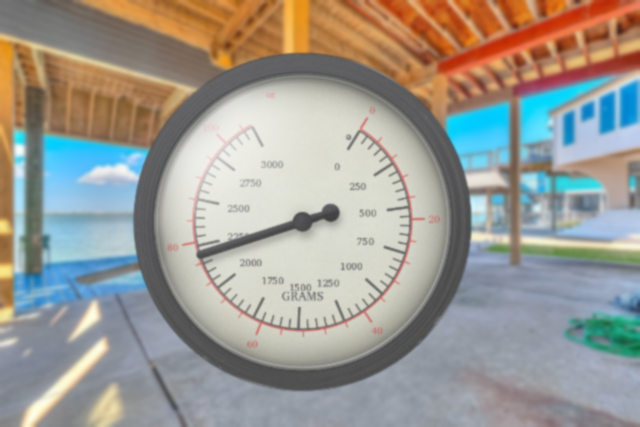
2200 g
